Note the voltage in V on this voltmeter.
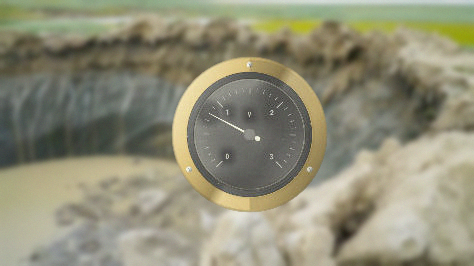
0.8 V
